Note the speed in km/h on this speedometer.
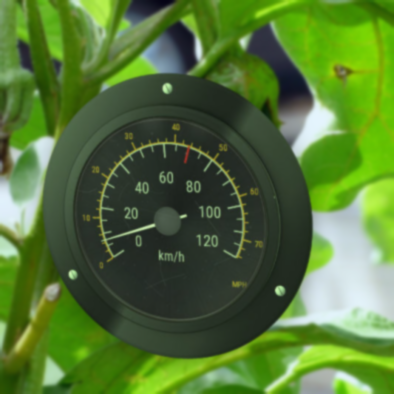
7.5 km/h
